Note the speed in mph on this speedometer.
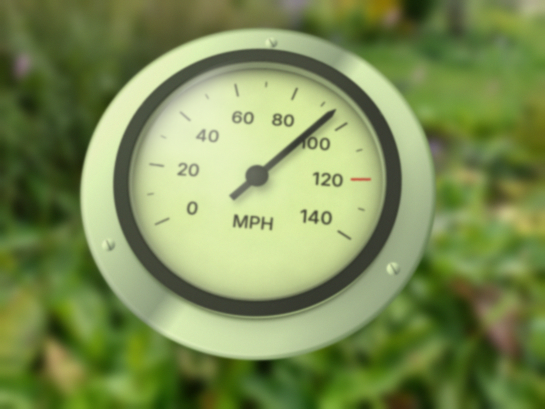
95 mph
